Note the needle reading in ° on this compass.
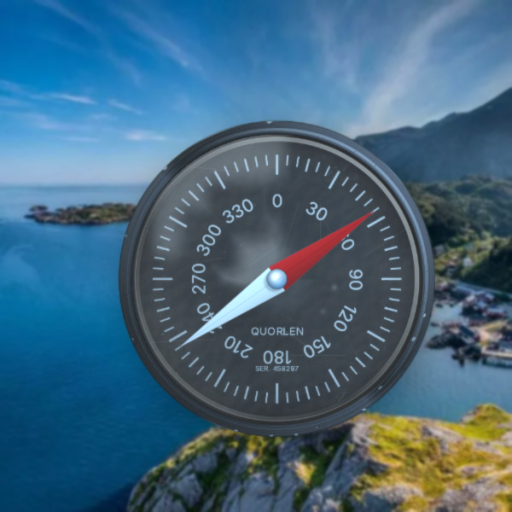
55 °
